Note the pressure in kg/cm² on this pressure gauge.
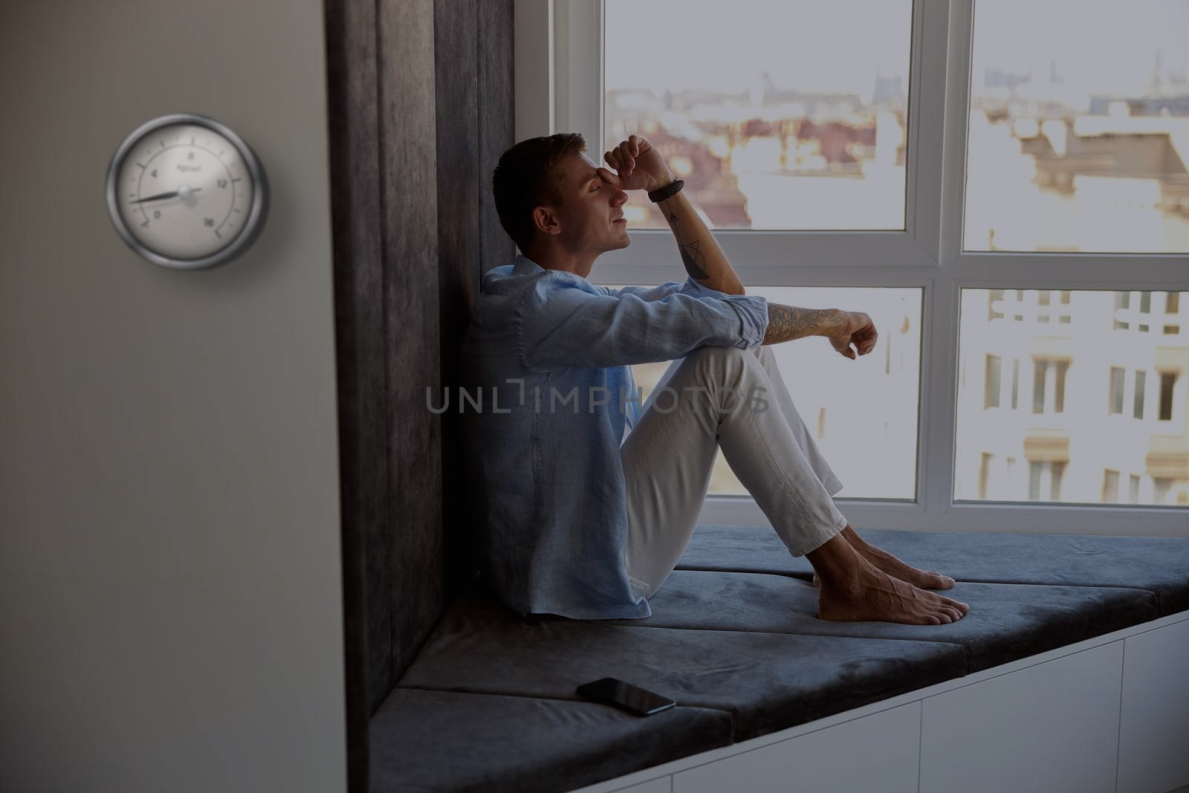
1.5 kg/cm²
